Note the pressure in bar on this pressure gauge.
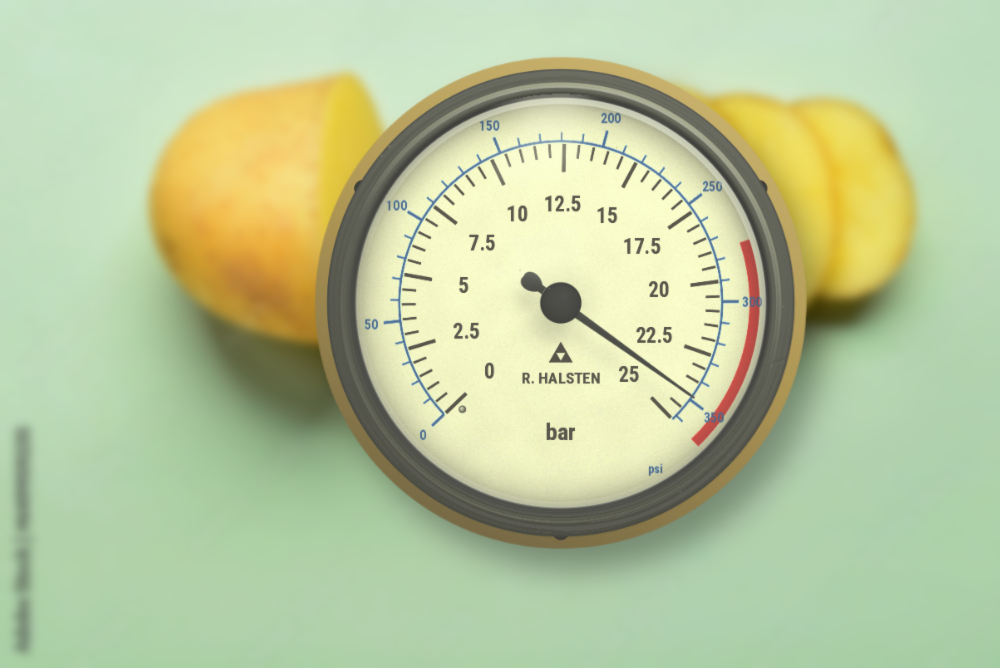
24 bar
